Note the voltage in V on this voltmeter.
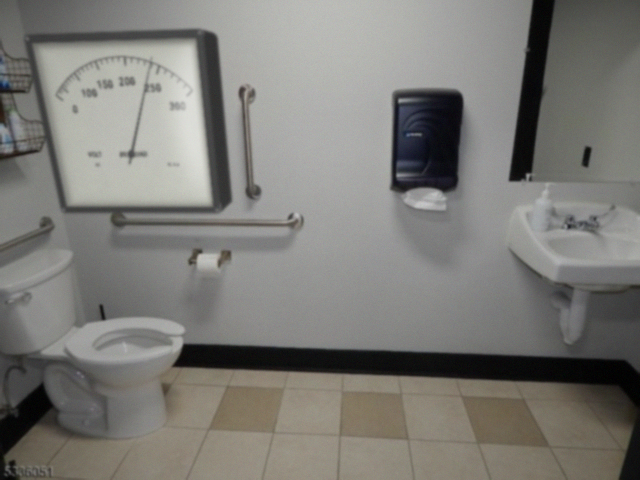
240 V
